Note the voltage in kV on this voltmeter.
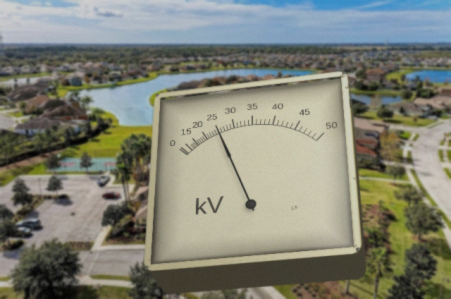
25 kV
